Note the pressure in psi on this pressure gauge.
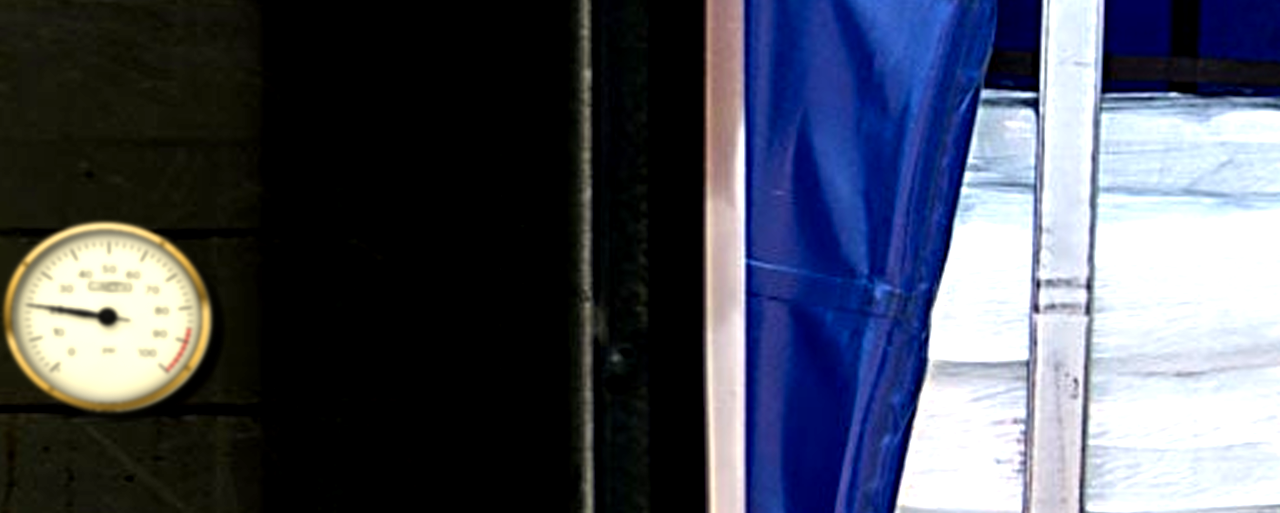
20 psi
